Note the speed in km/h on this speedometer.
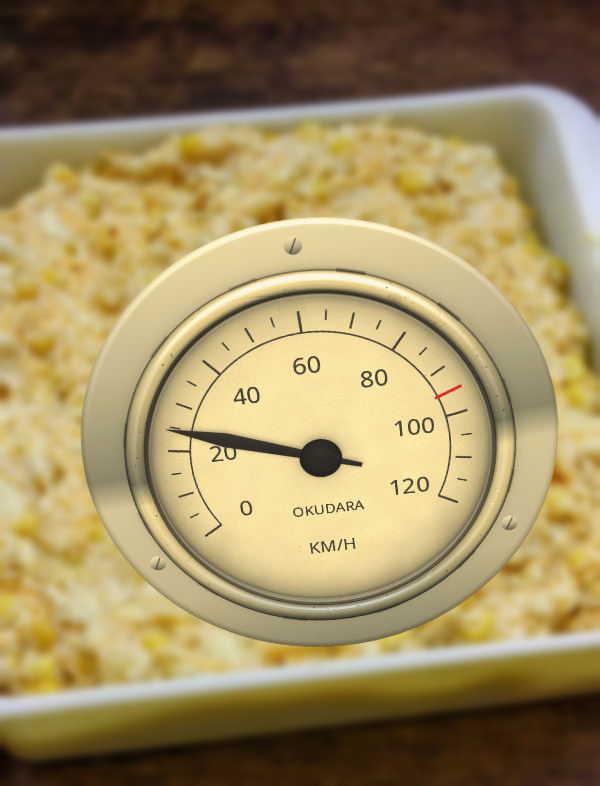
25 km/h
